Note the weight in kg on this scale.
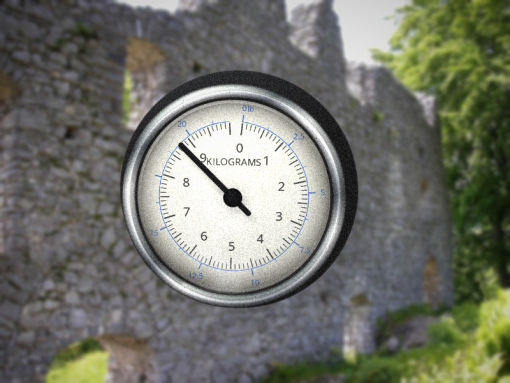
8.8 kg
